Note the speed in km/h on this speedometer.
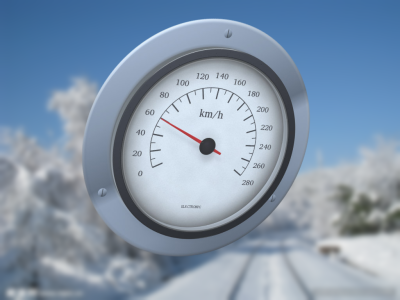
60 km/h
